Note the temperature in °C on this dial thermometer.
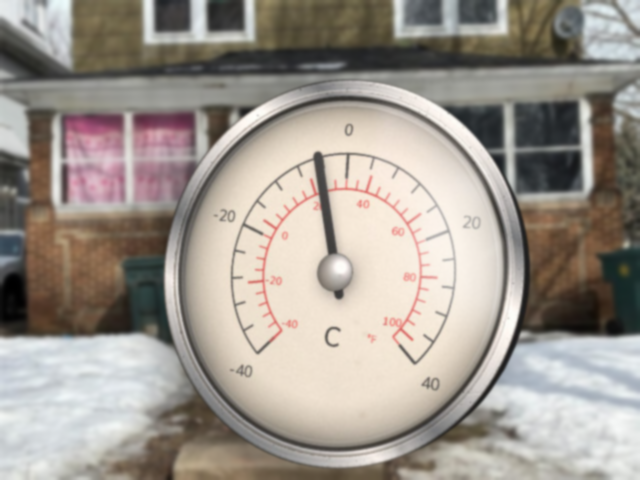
-4 °C
